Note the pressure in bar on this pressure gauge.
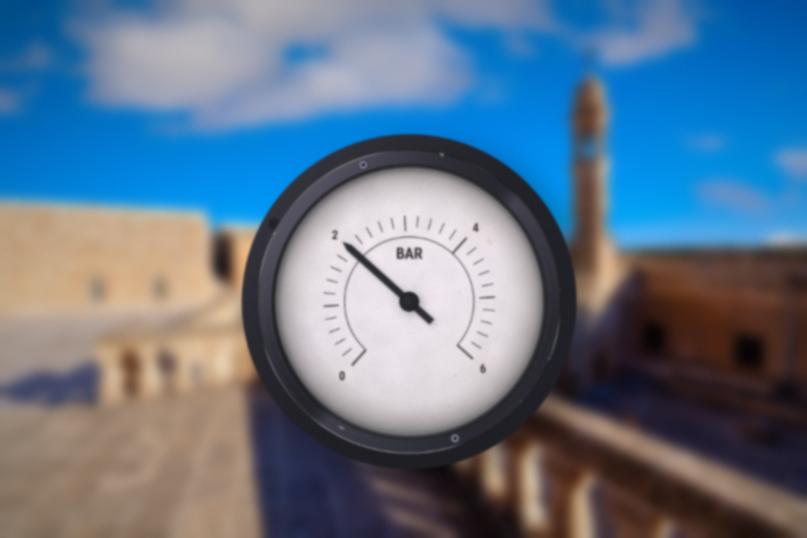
2 bar
